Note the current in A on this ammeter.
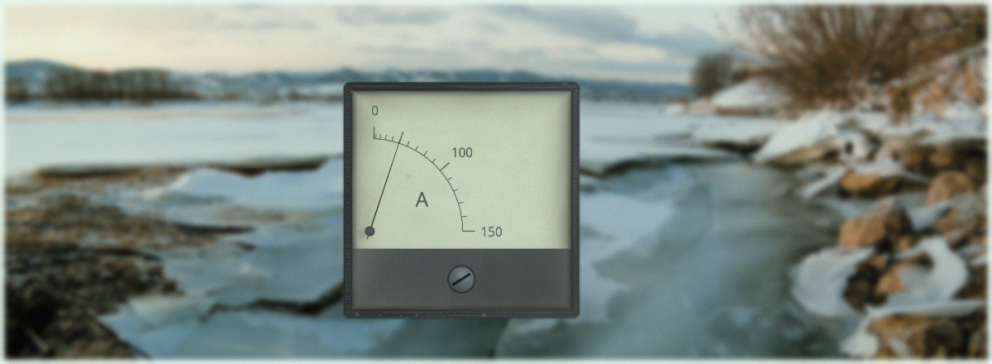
50 A
